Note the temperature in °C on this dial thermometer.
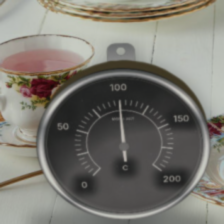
100 °C
